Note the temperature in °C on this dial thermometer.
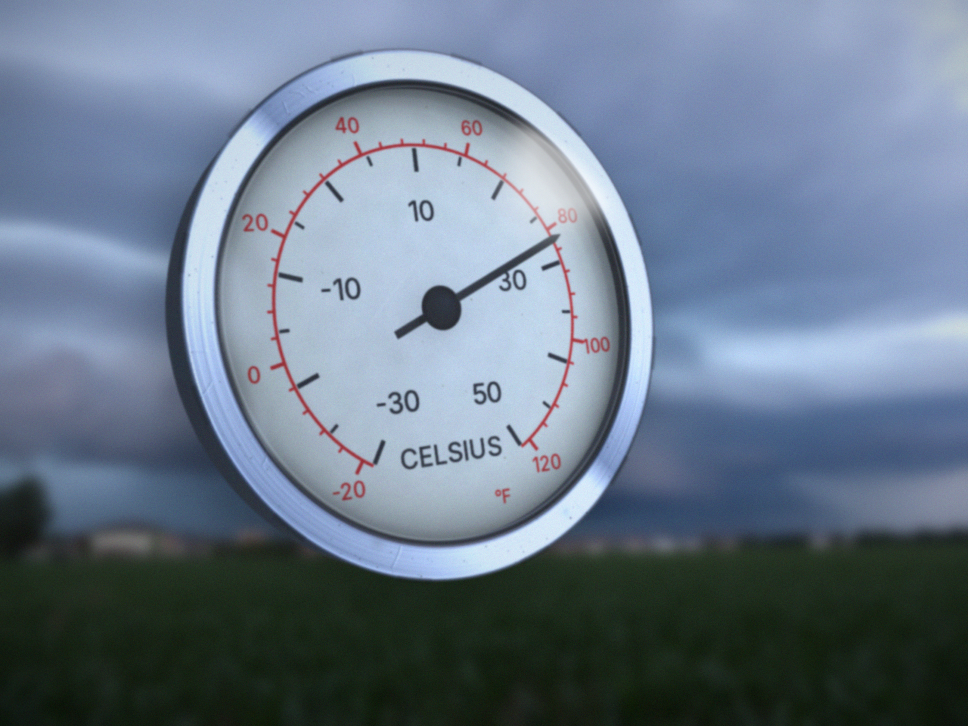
27.5 °C
